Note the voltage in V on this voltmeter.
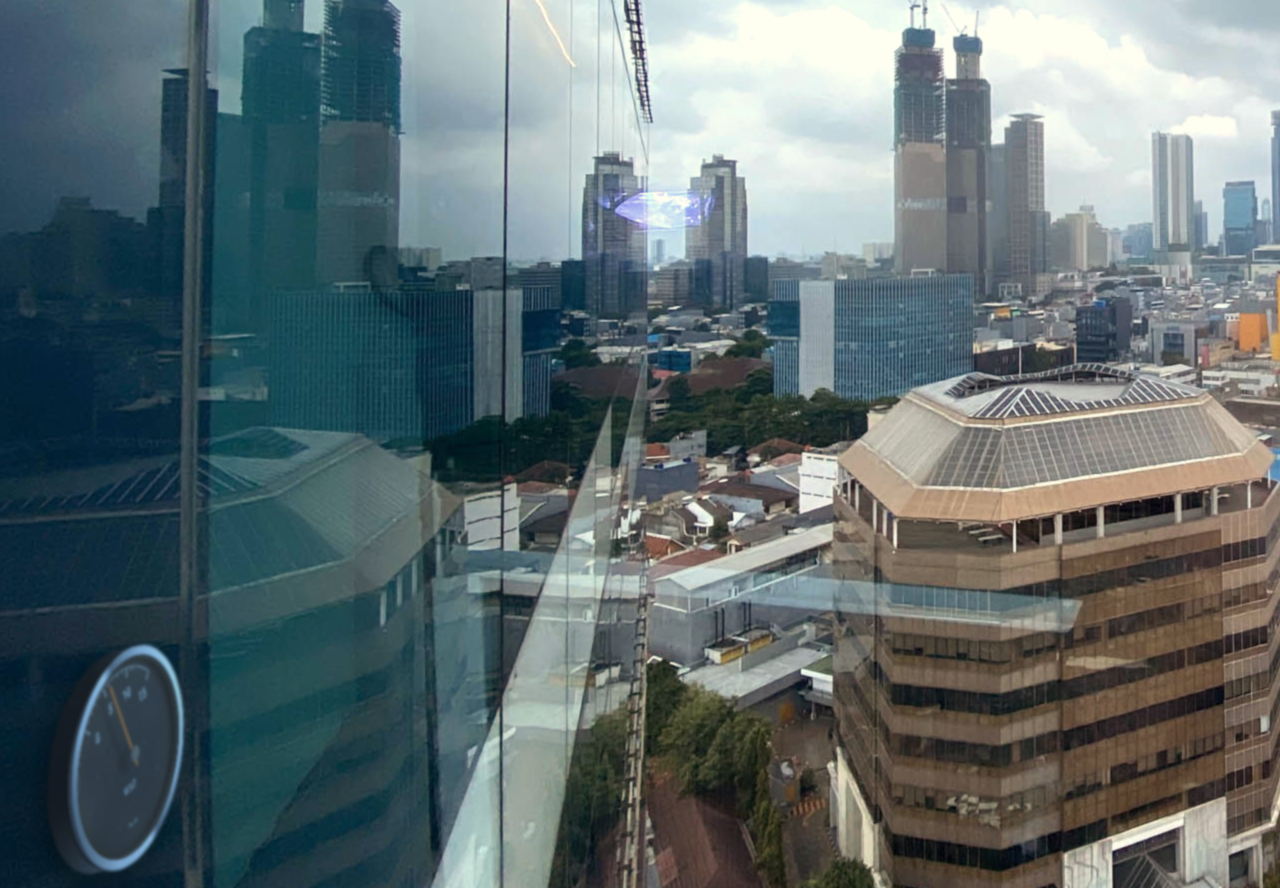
5 V
